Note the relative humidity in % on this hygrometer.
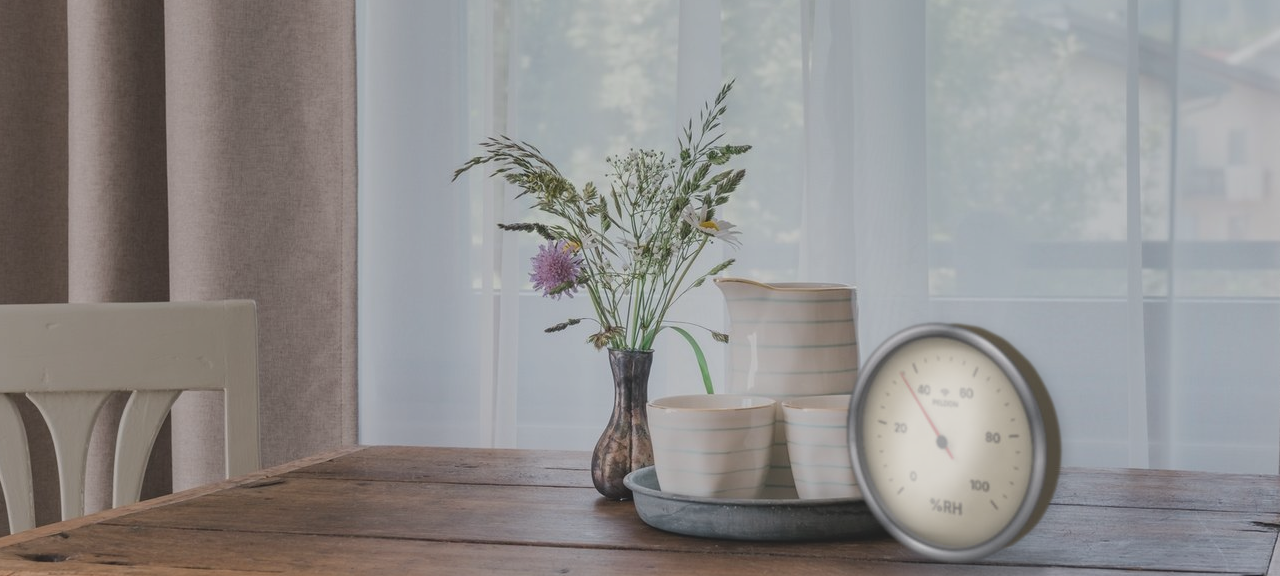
36 %
